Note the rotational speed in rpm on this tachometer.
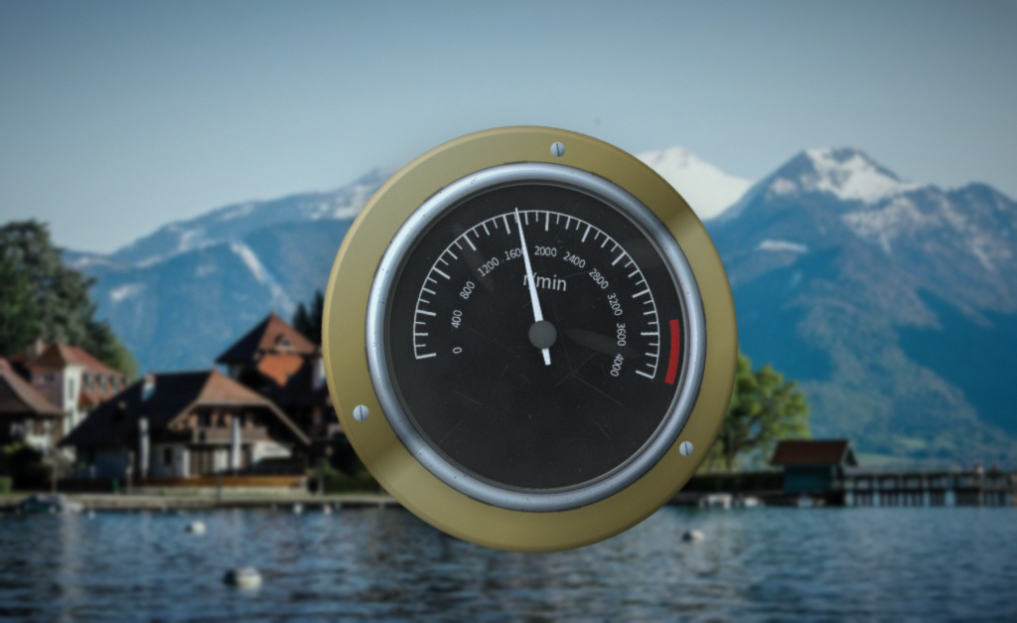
1700 rpm
